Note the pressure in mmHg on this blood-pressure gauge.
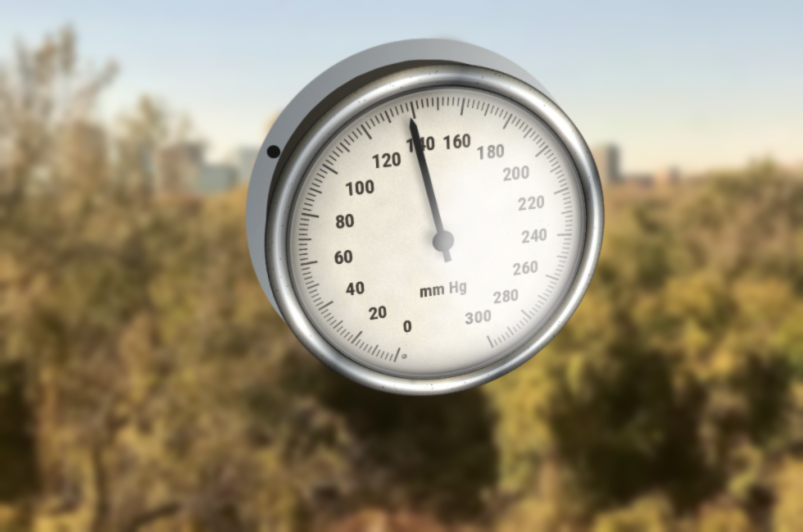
138 mmHg
